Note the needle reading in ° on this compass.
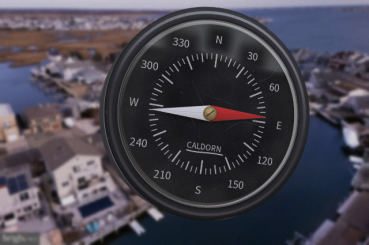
85 °
